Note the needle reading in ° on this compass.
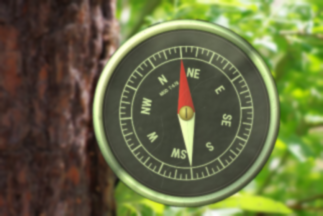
30 °
